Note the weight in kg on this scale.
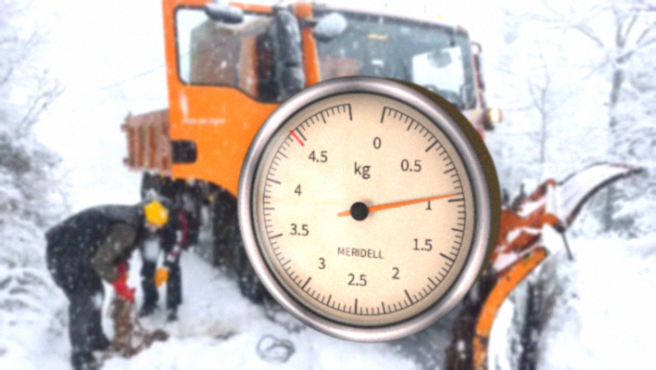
0.95 kg
